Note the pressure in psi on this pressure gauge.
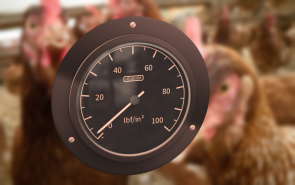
2.5 psi
